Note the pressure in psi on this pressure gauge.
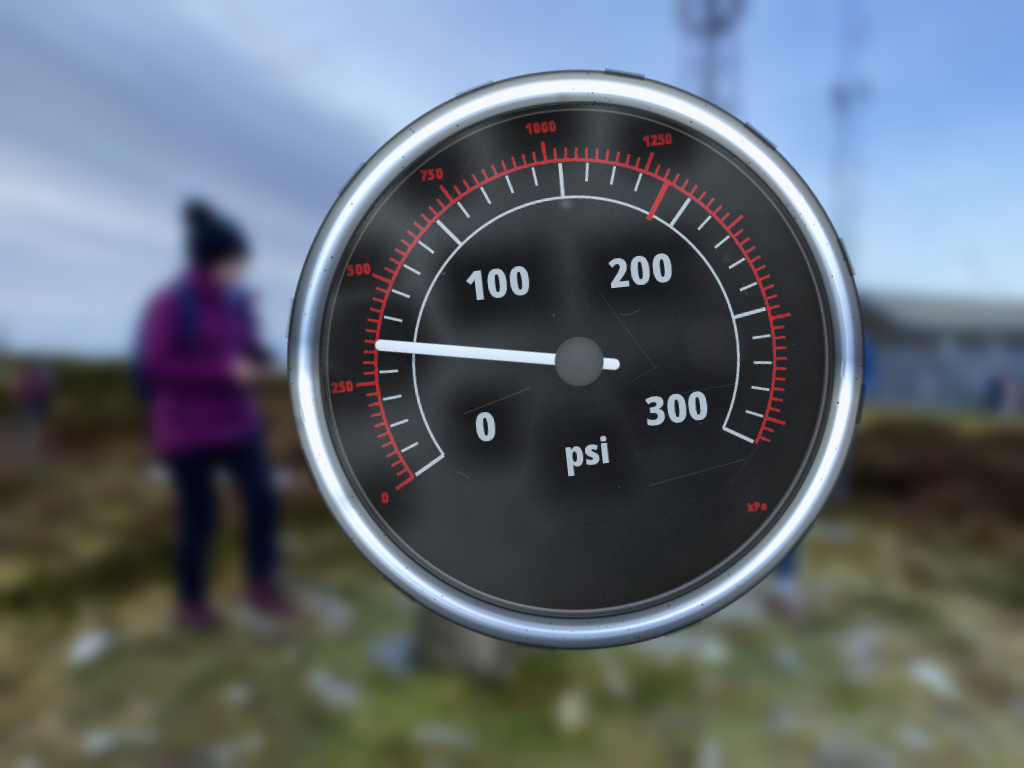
50 psi
